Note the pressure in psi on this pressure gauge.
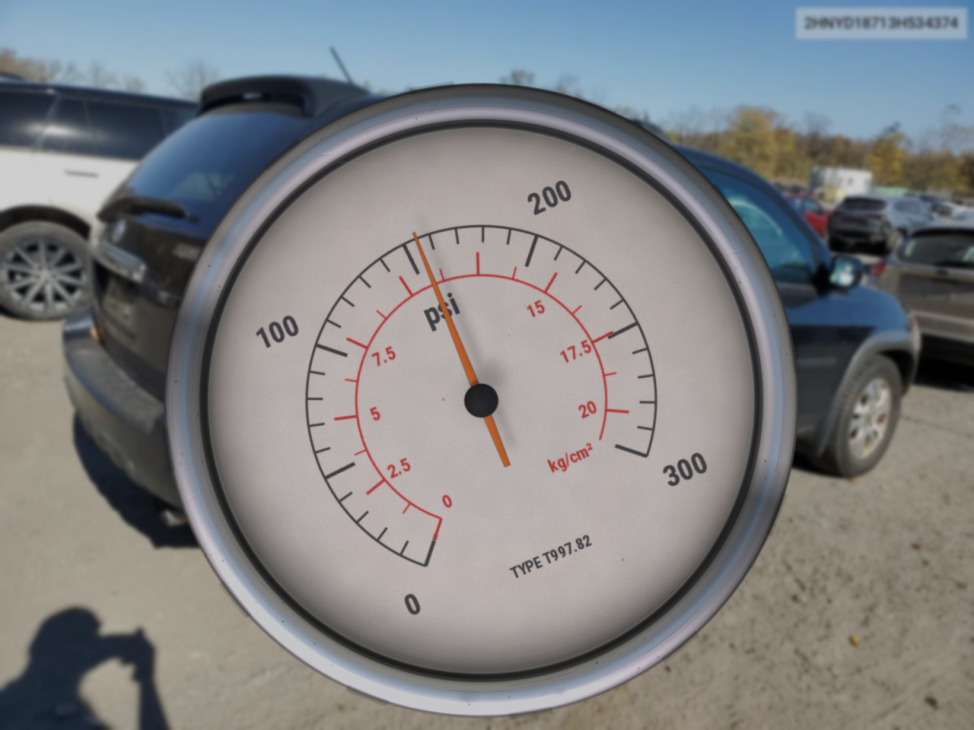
155 psi
